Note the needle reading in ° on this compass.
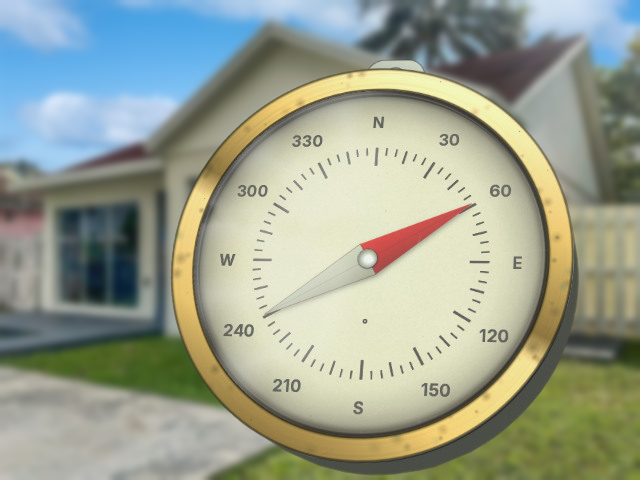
60 °
